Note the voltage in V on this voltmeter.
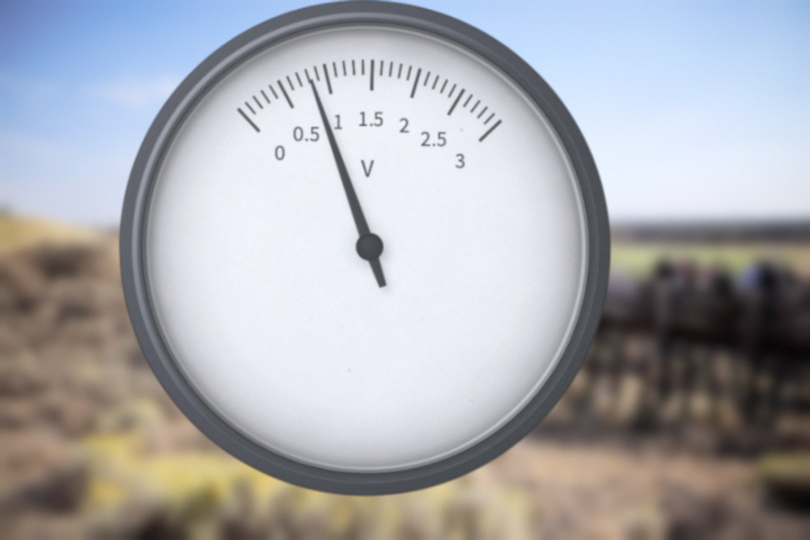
0.8 V
